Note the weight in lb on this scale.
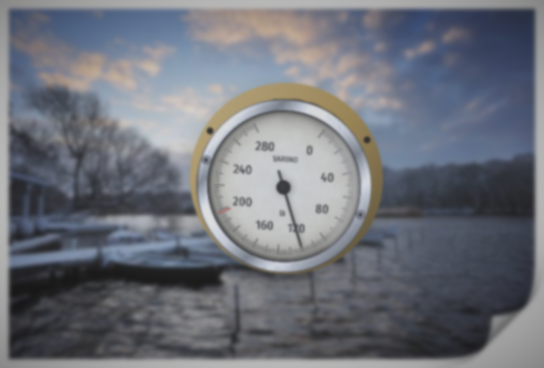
120 lb
